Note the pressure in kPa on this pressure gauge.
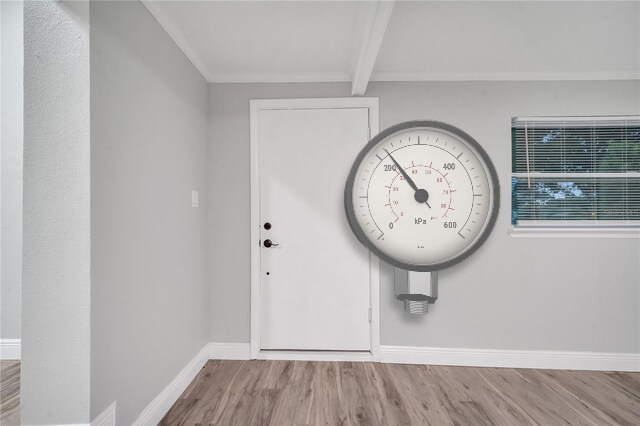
220 kPa
